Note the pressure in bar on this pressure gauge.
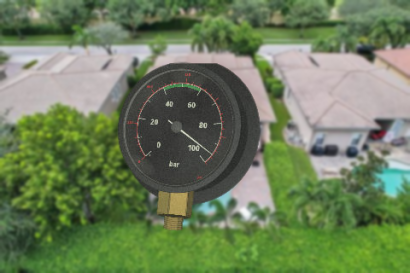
95 bar
